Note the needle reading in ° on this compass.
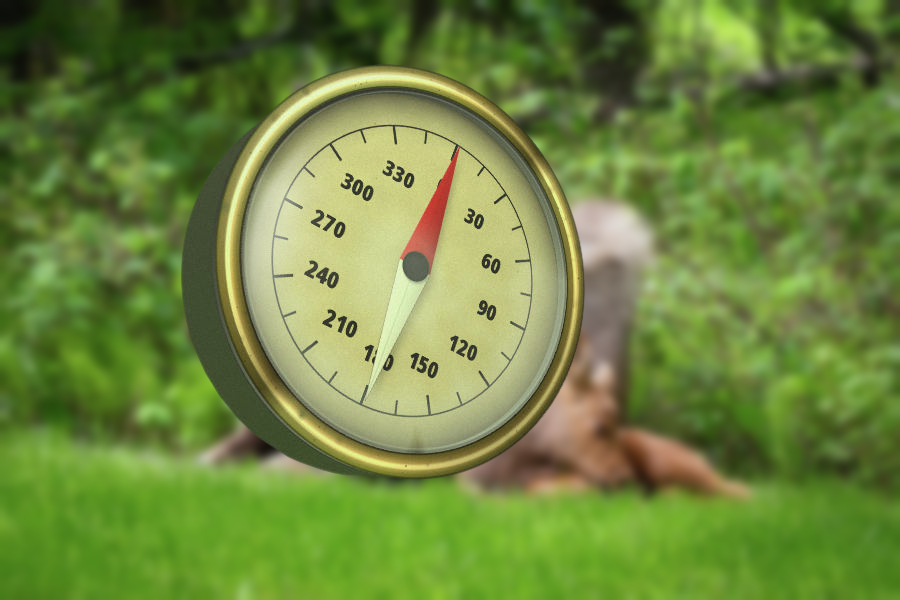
0 °
